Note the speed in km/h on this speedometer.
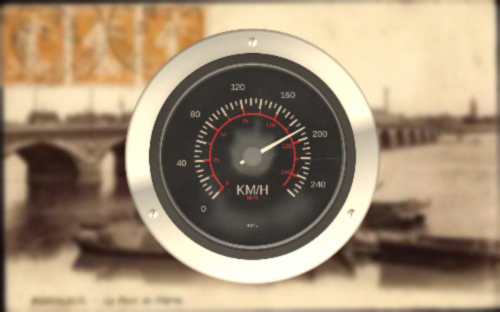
190 km/h
